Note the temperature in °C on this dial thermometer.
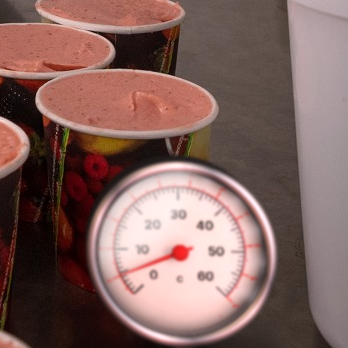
5 °C
